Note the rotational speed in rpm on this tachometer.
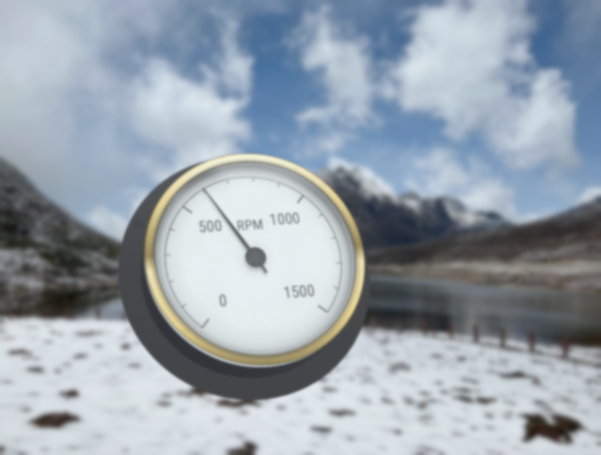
600 rpm
